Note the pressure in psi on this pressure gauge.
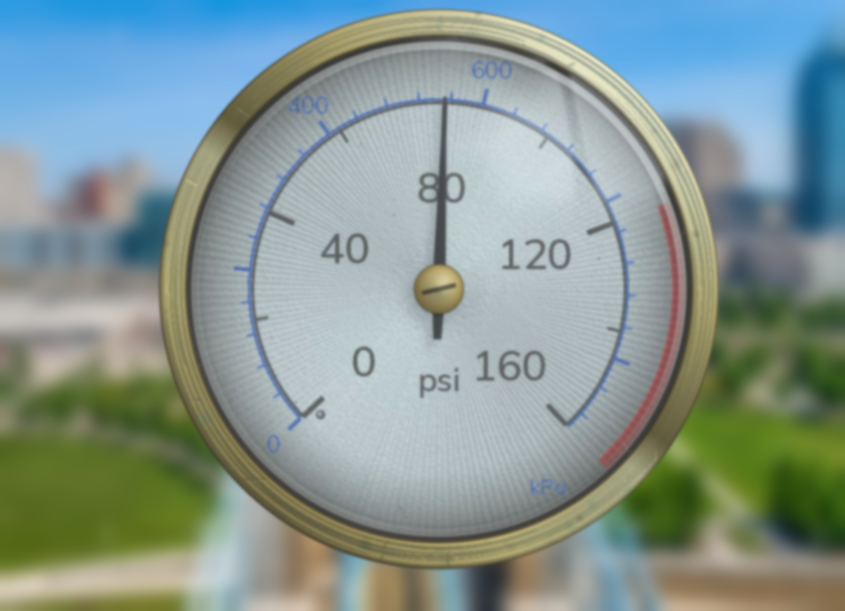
80 psi
